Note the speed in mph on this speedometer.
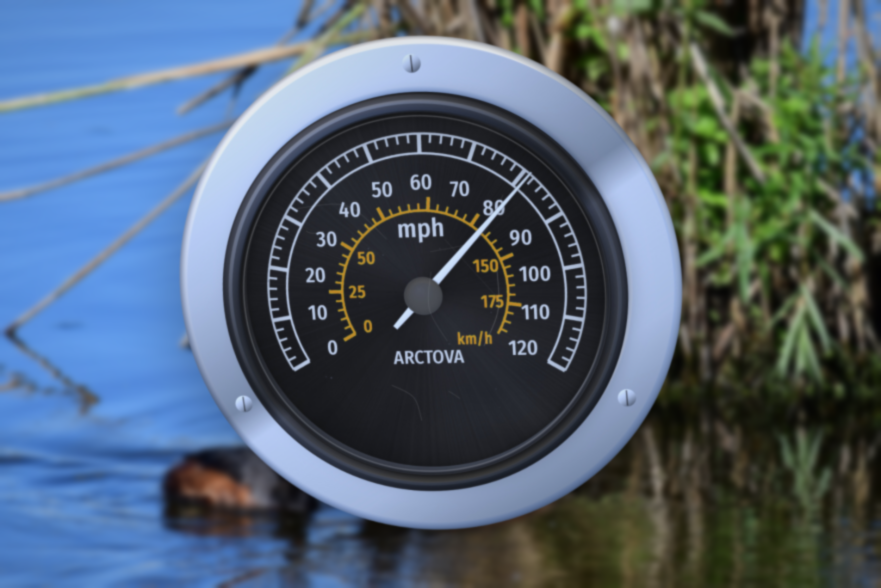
81 mph
